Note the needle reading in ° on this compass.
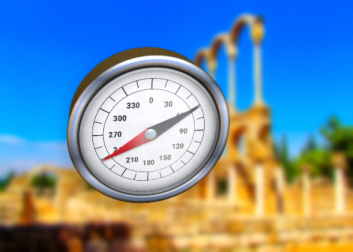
240 °
